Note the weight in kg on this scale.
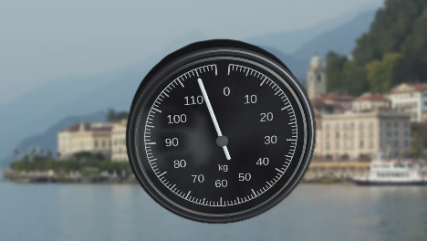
115 kg
